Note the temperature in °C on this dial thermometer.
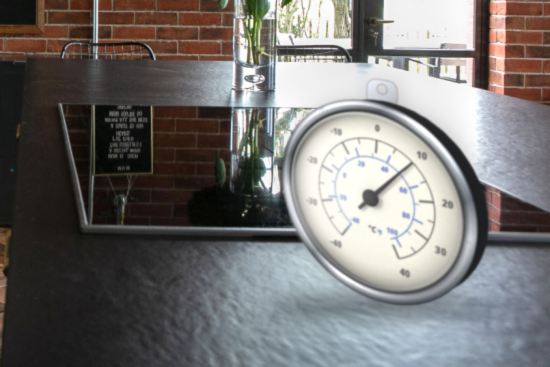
10 °C
